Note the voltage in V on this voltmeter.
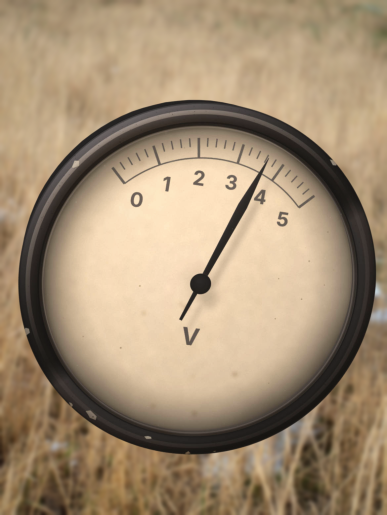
3.6 V
